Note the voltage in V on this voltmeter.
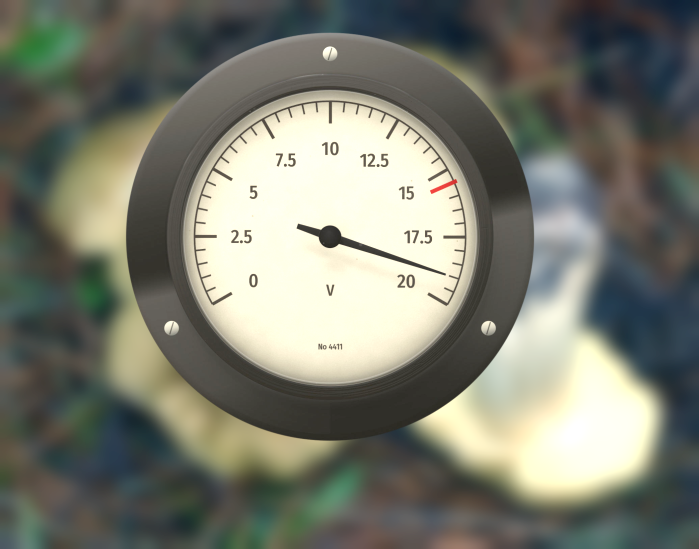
19 V
